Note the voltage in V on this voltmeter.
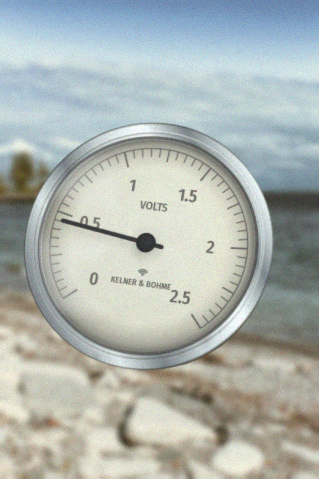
0.45 V
